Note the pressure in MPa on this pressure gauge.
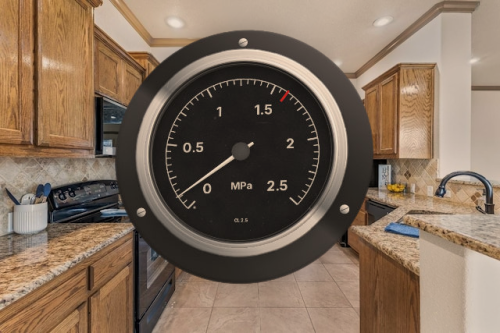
0.1 MPa
